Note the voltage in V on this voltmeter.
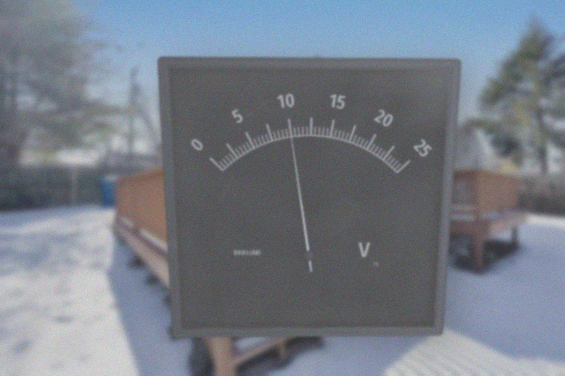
10 V
